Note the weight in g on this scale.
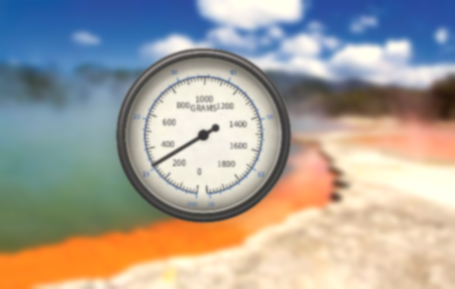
300 g
